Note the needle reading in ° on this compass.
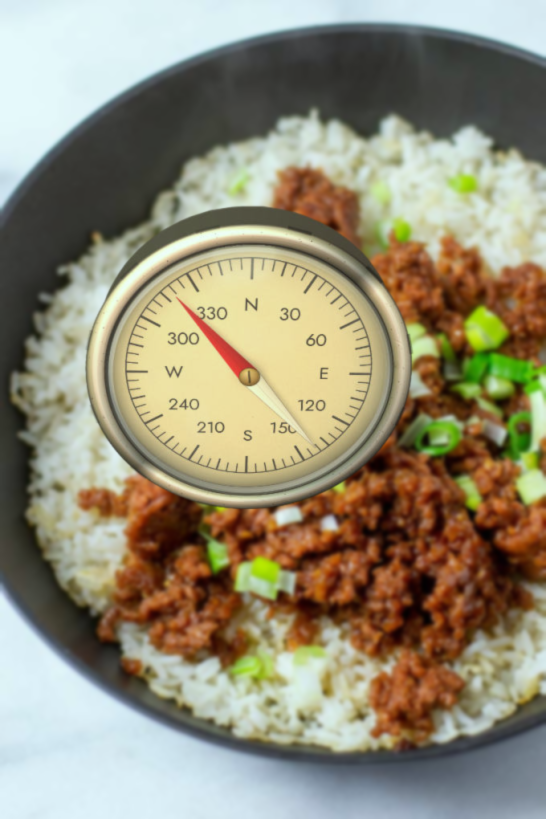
320 °
